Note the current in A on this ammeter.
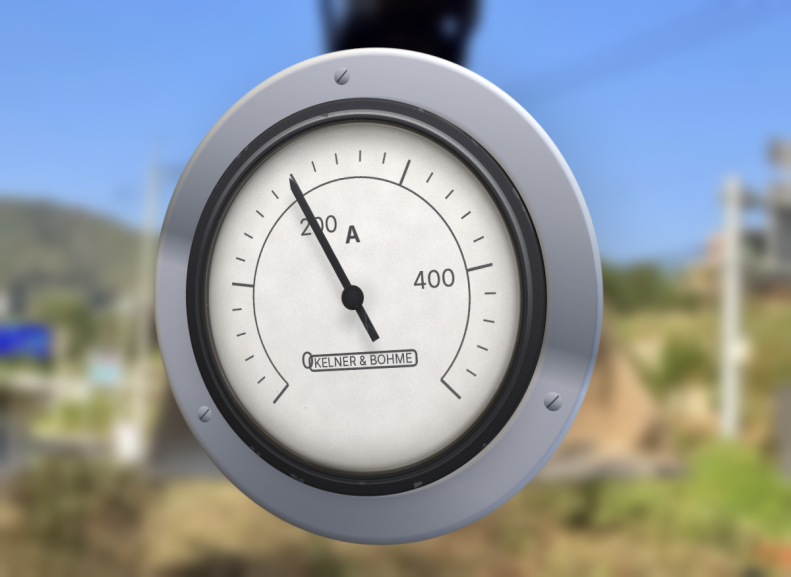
200 A
